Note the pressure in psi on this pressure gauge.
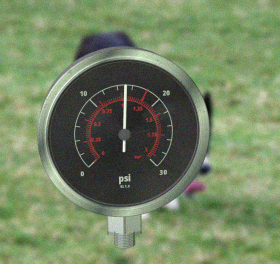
15 psi
